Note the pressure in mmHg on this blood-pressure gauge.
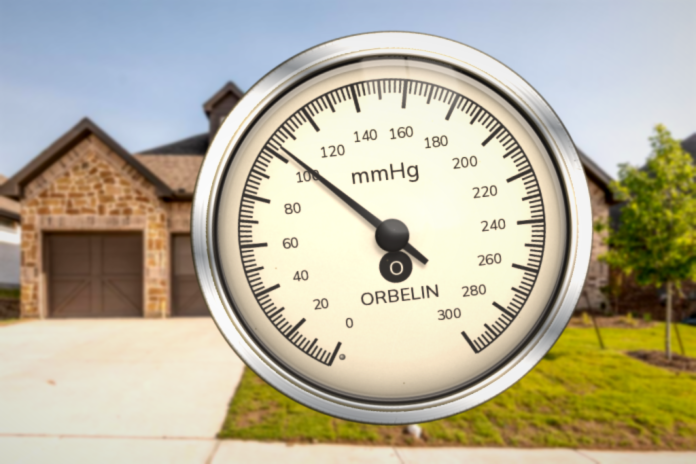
104 mmHg
